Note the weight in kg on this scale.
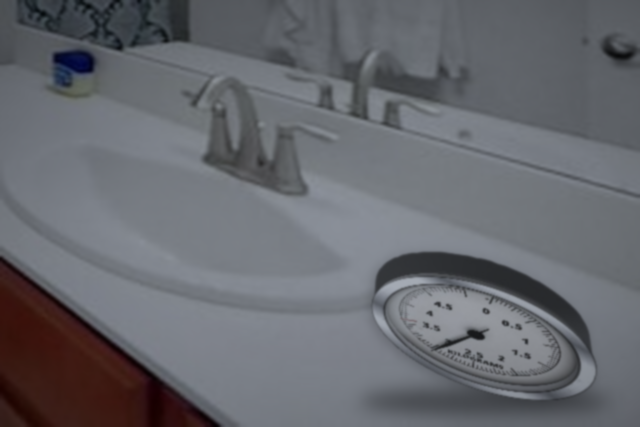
3 kg
